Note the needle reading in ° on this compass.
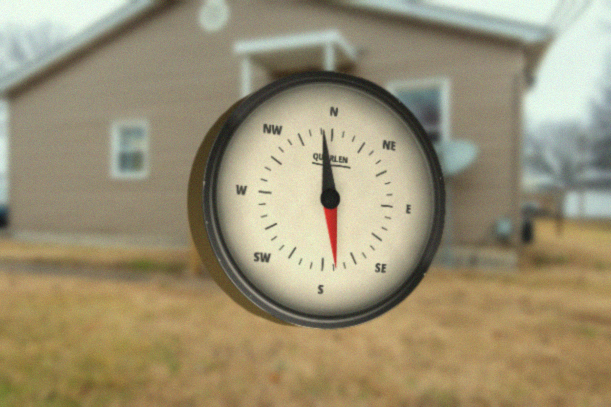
170 °
